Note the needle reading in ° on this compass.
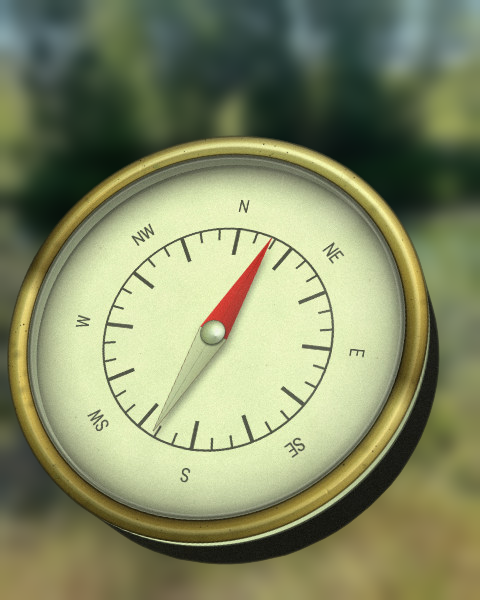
20 °
